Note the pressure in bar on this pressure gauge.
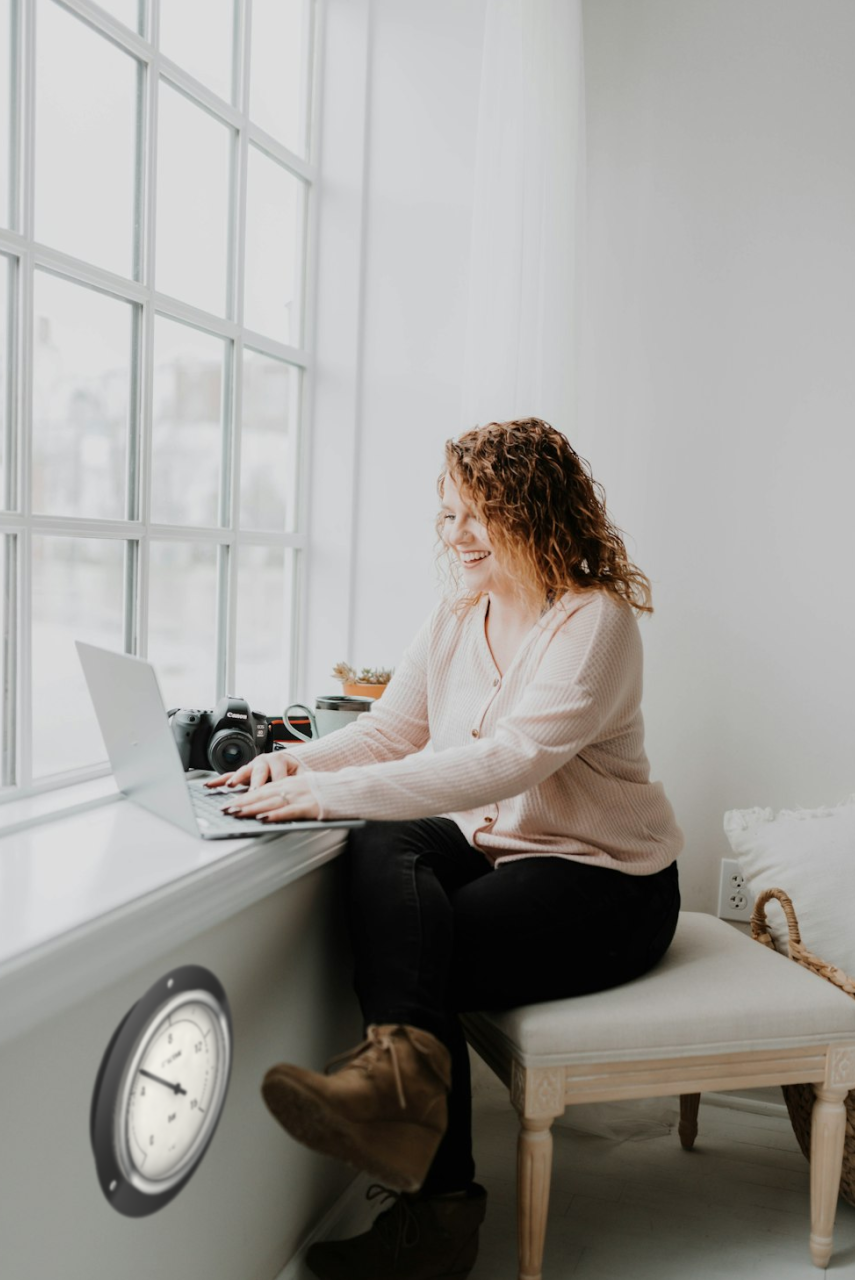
5 bar
